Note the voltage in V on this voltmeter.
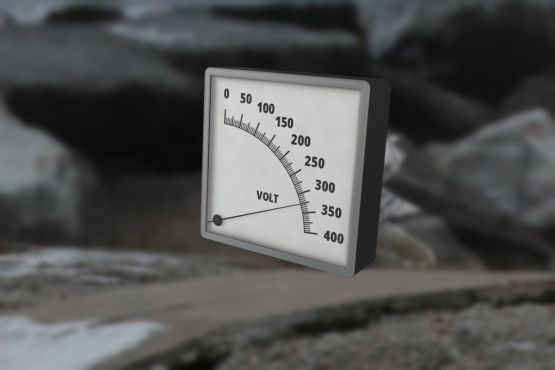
325 V
